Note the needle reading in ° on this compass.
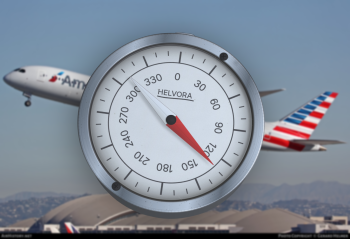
130 °
